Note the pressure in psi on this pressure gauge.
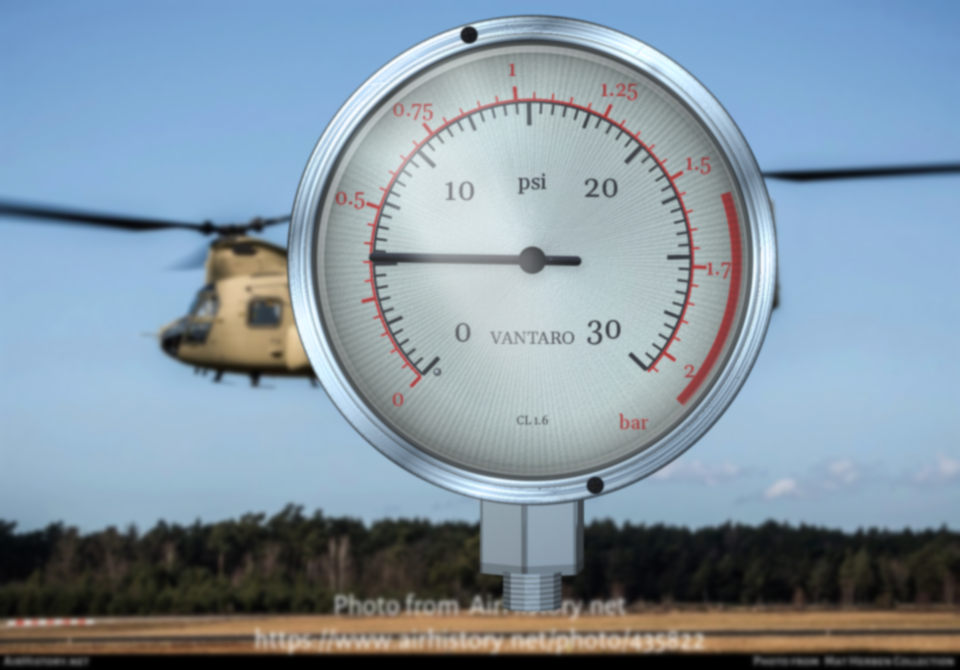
5.25 psi
